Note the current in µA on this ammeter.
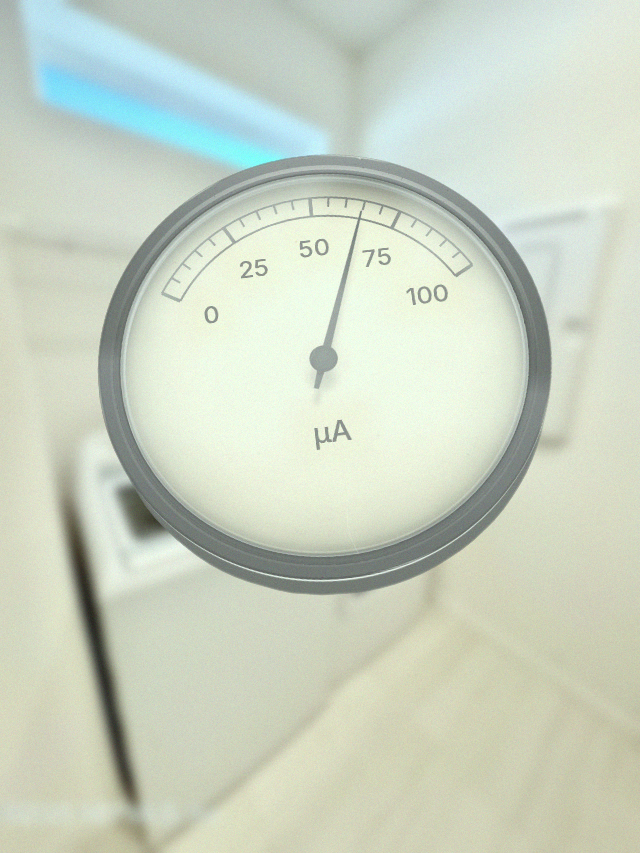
65 µA
